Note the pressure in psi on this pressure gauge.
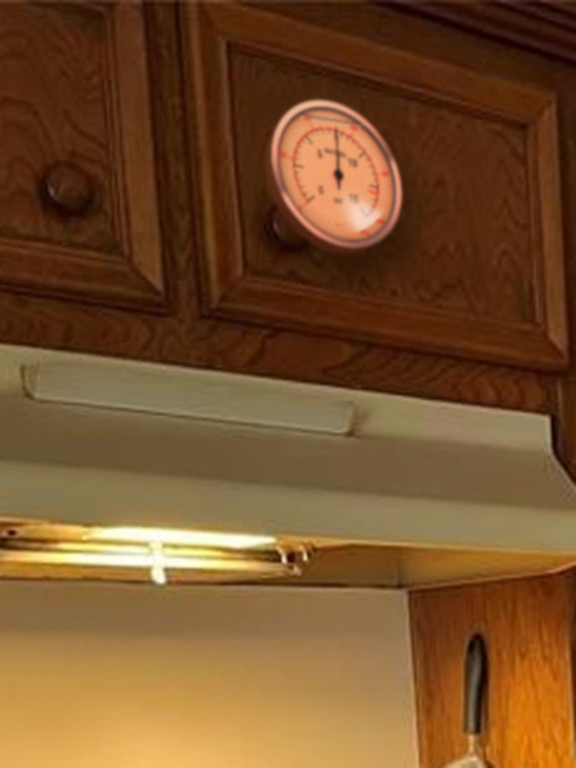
7.5 psi
